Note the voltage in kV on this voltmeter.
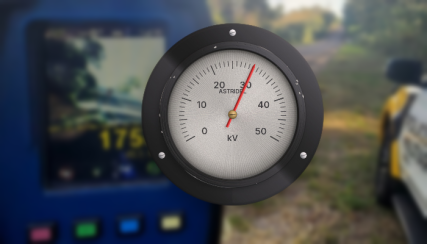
30 kV
